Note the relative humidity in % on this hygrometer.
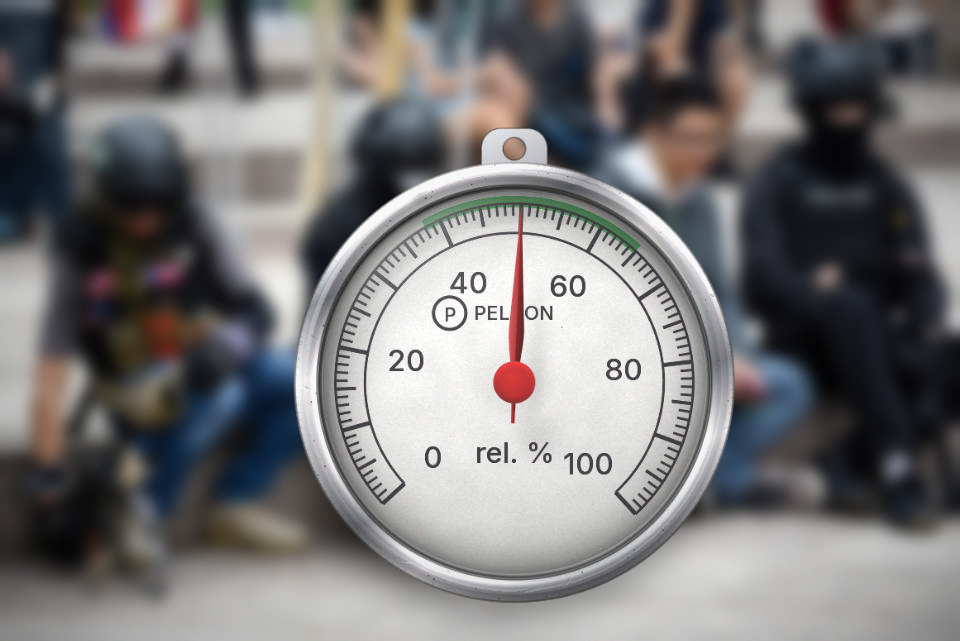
50 %
